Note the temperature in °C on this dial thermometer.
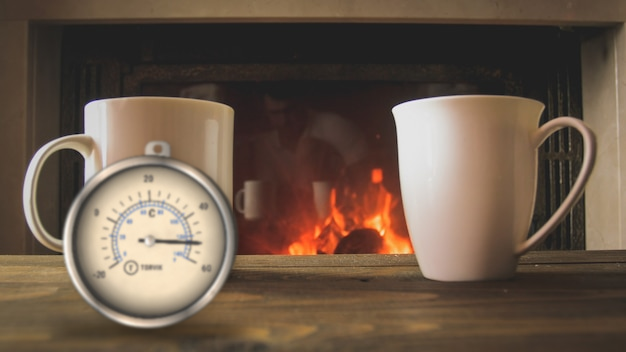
52 °C
